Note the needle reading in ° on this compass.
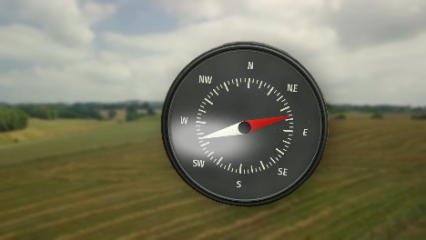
70 °
